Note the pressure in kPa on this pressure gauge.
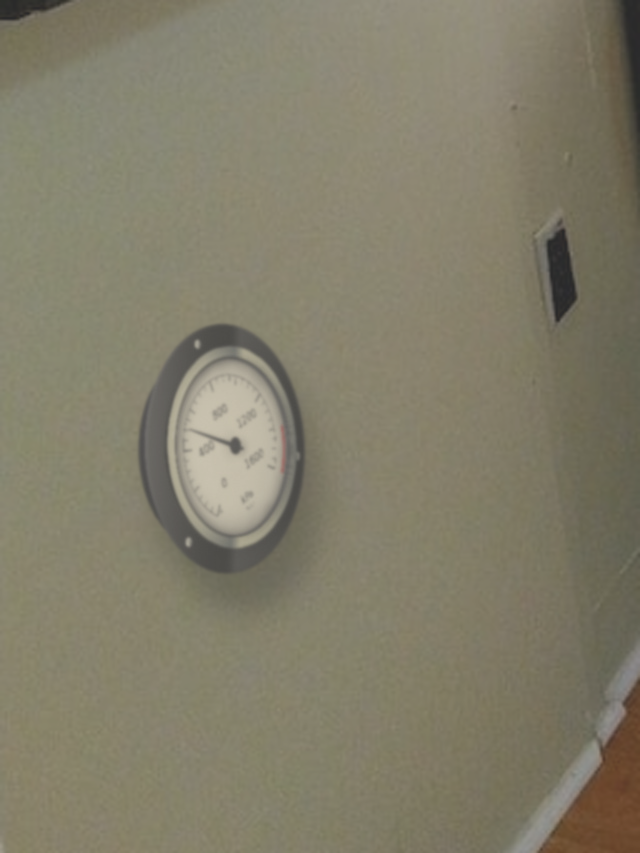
500 kPa
